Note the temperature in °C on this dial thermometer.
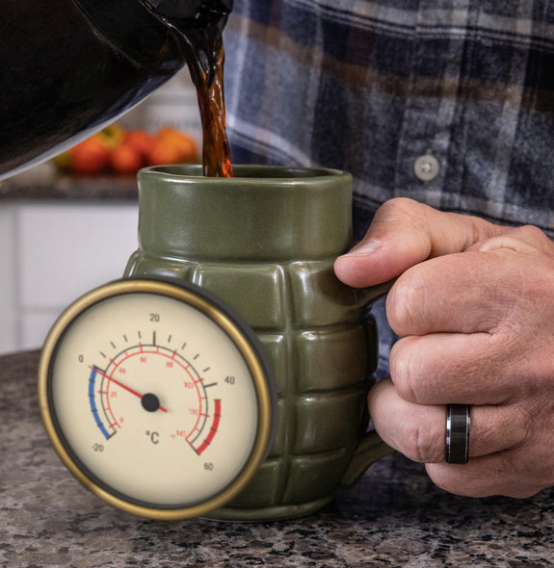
0 °C
